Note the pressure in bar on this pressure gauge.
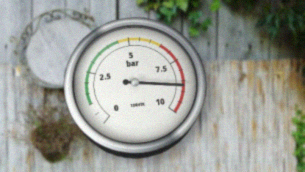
8.75 bar
